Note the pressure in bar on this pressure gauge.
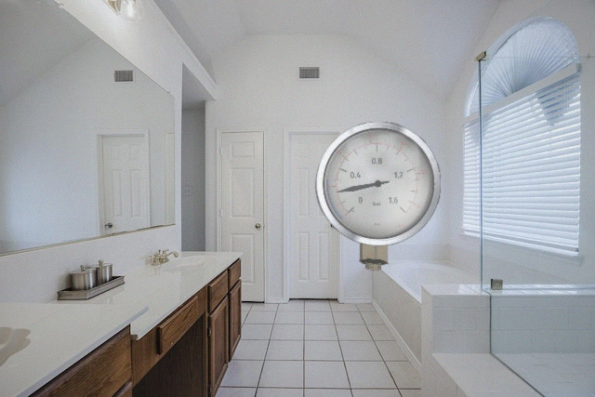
0.2 bar
